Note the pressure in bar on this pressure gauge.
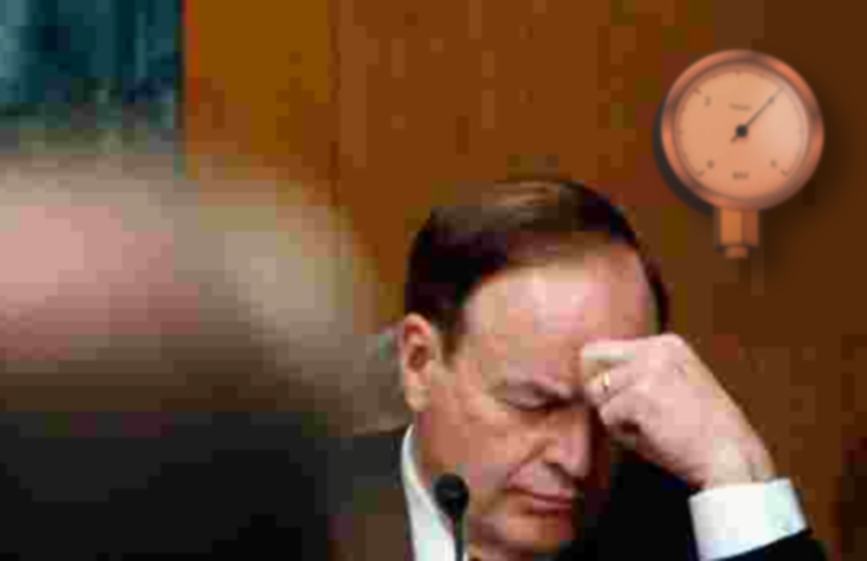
4 bar
